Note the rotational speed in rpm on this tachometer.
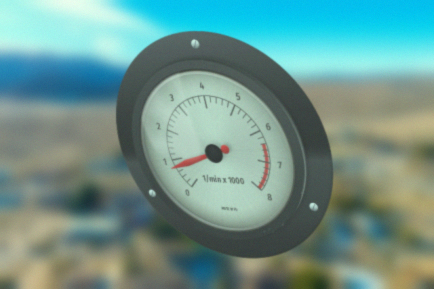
800 rpm
